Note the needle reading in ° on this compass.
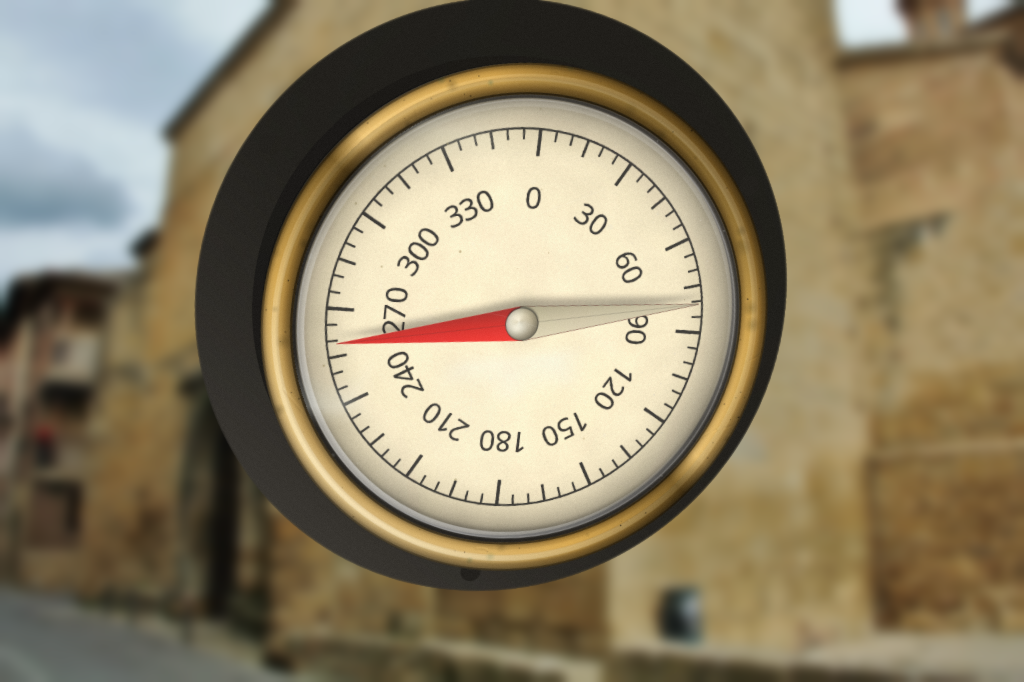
260 °
